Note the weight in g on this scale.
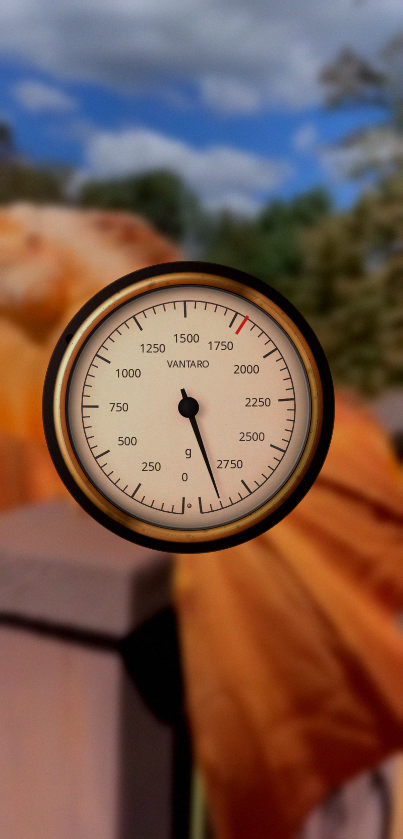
2900 g
